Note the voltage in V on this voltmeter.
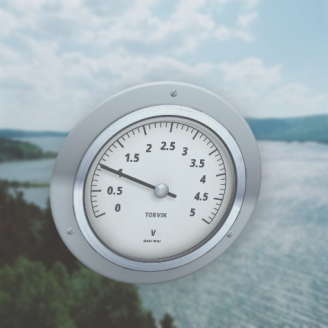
1 V
